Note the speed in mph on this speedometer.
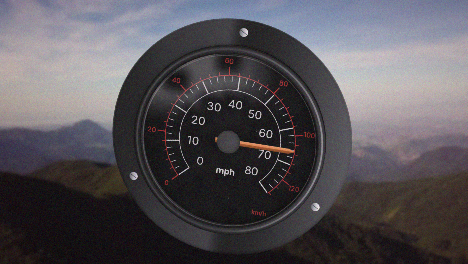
66 mph
